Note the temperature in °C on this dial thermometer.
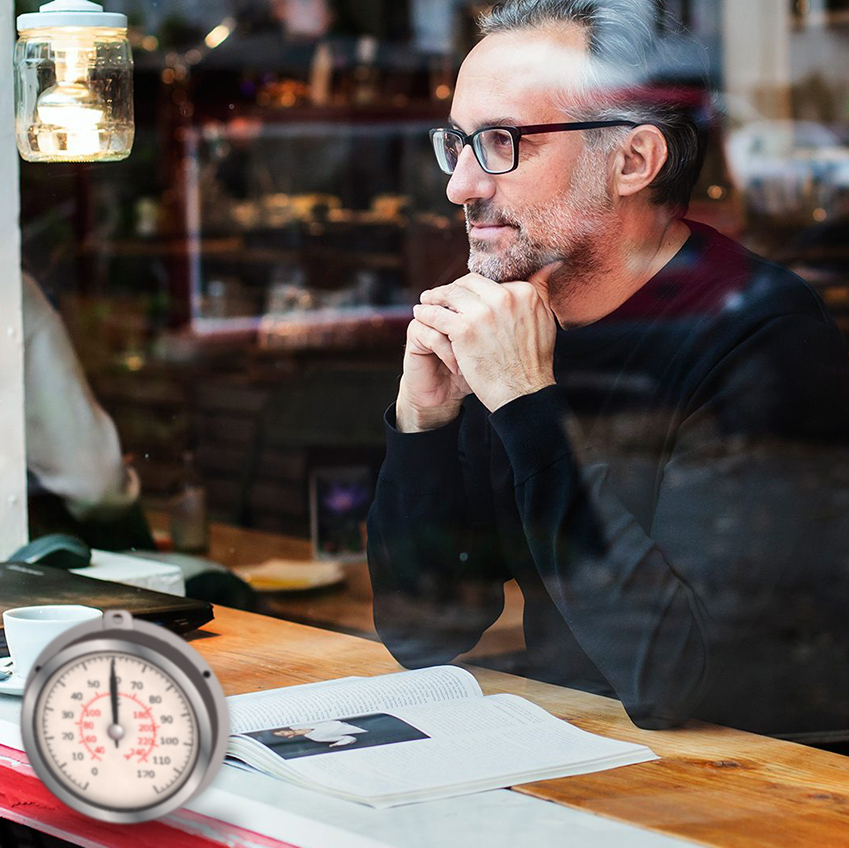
60 °C
